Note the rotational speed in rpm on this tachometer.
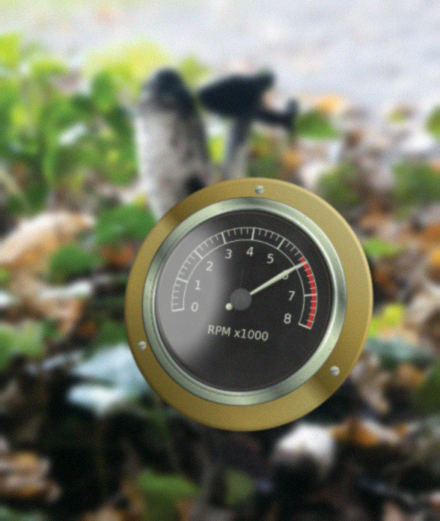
6000 rpm
